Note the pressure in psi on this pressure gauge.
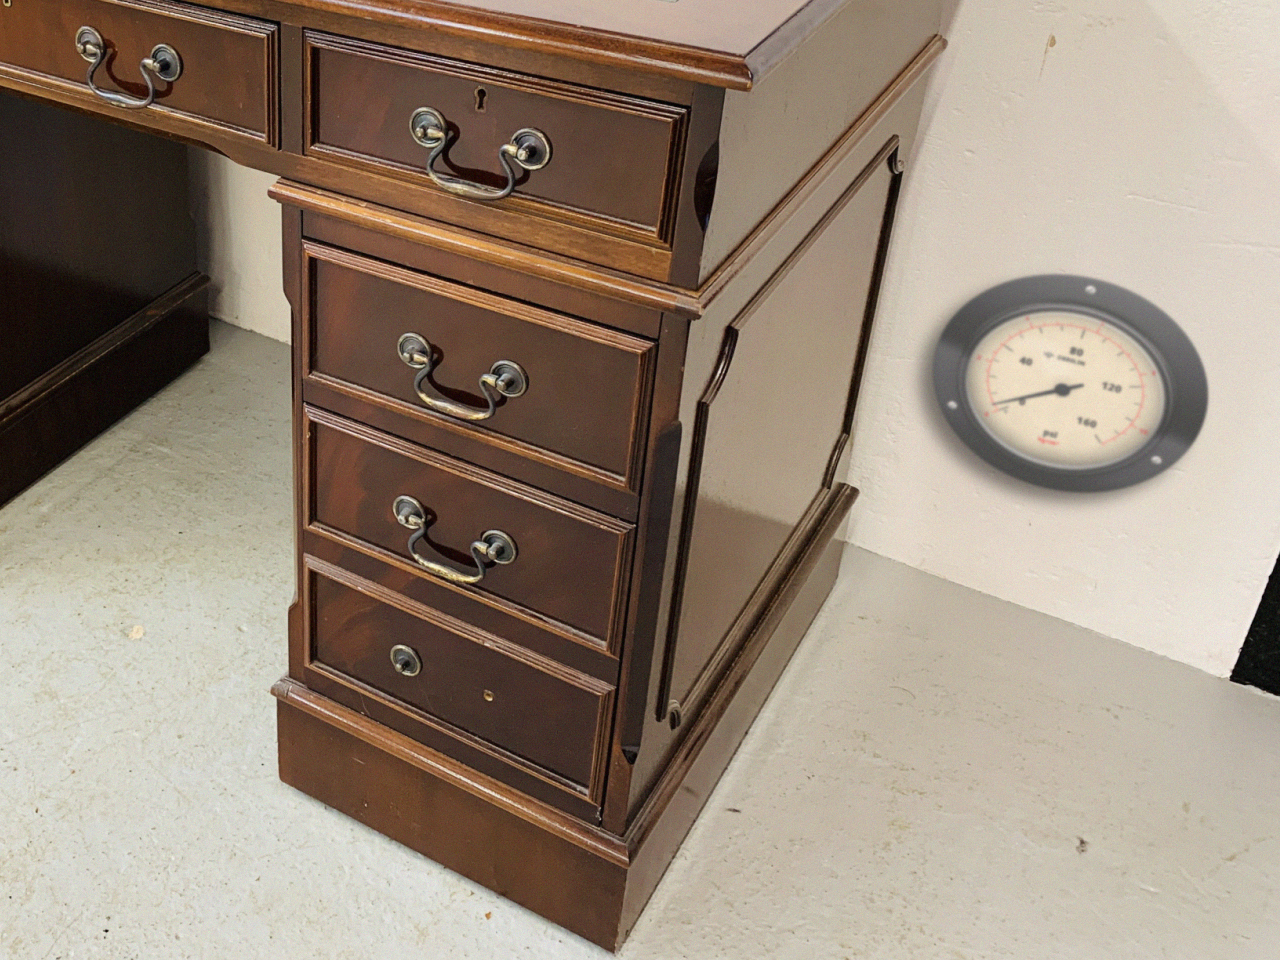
5 psi
